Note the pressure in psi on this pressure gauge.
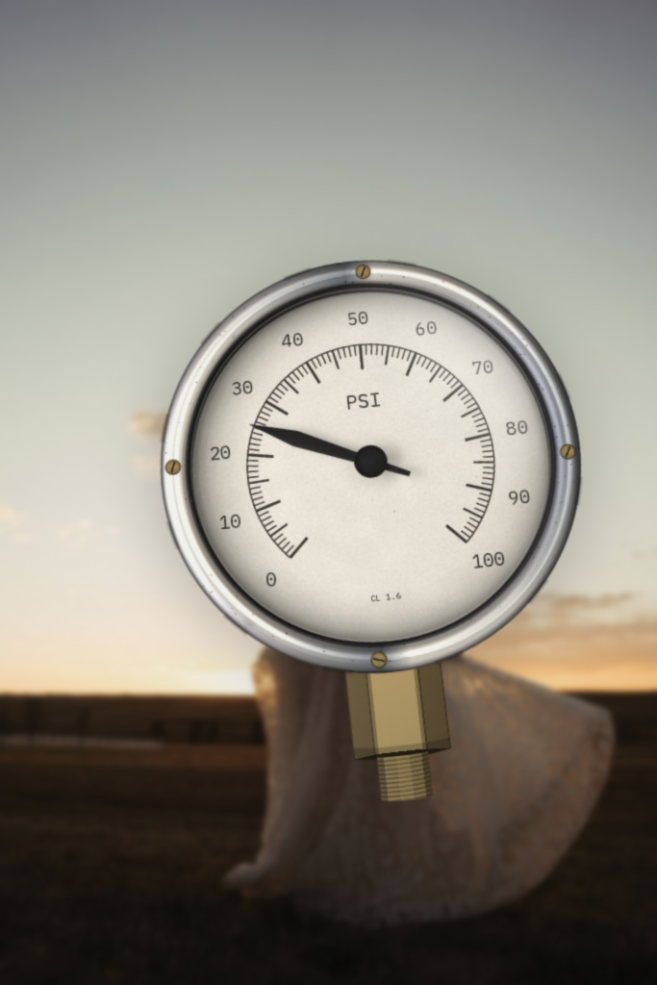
25 psi
